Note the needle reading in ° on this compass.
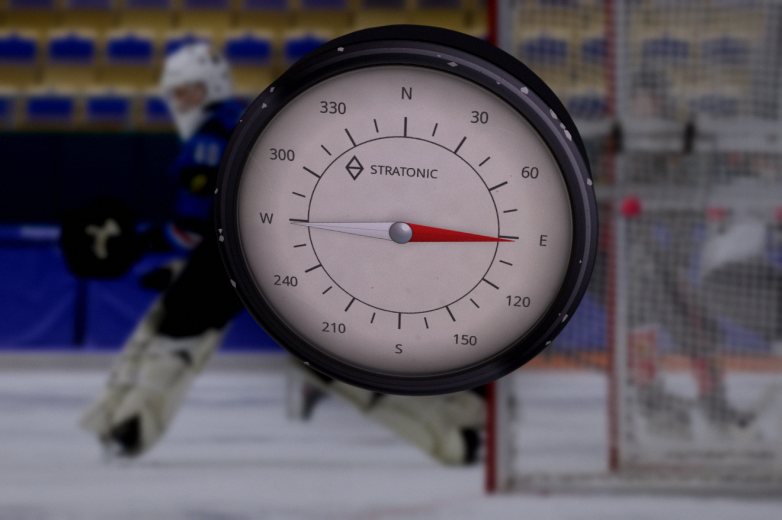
90 °
